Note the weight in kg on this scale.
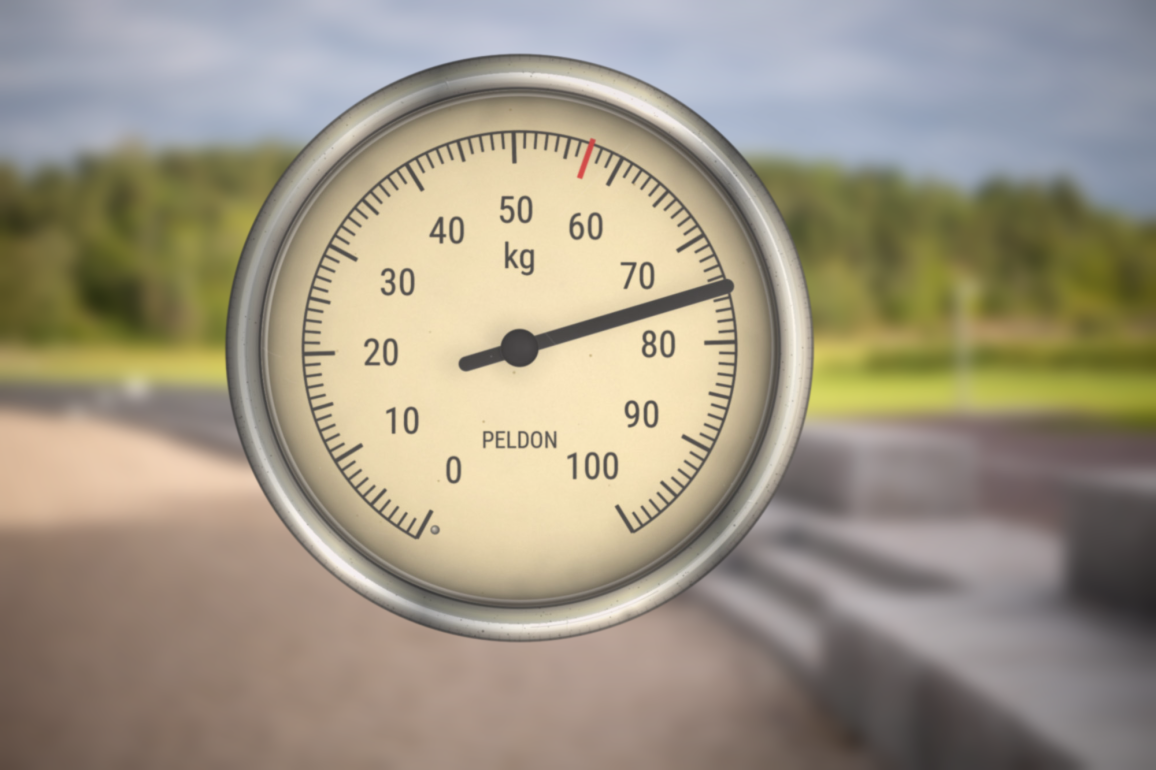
75 kg
